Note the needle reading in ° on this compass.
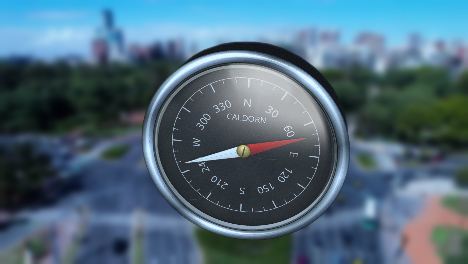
70 °
